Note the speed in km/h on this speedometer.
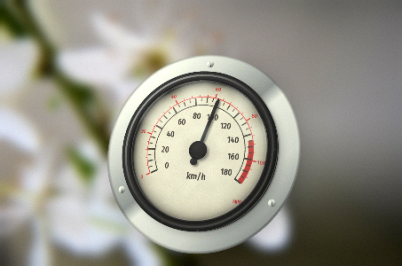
100 km/h
